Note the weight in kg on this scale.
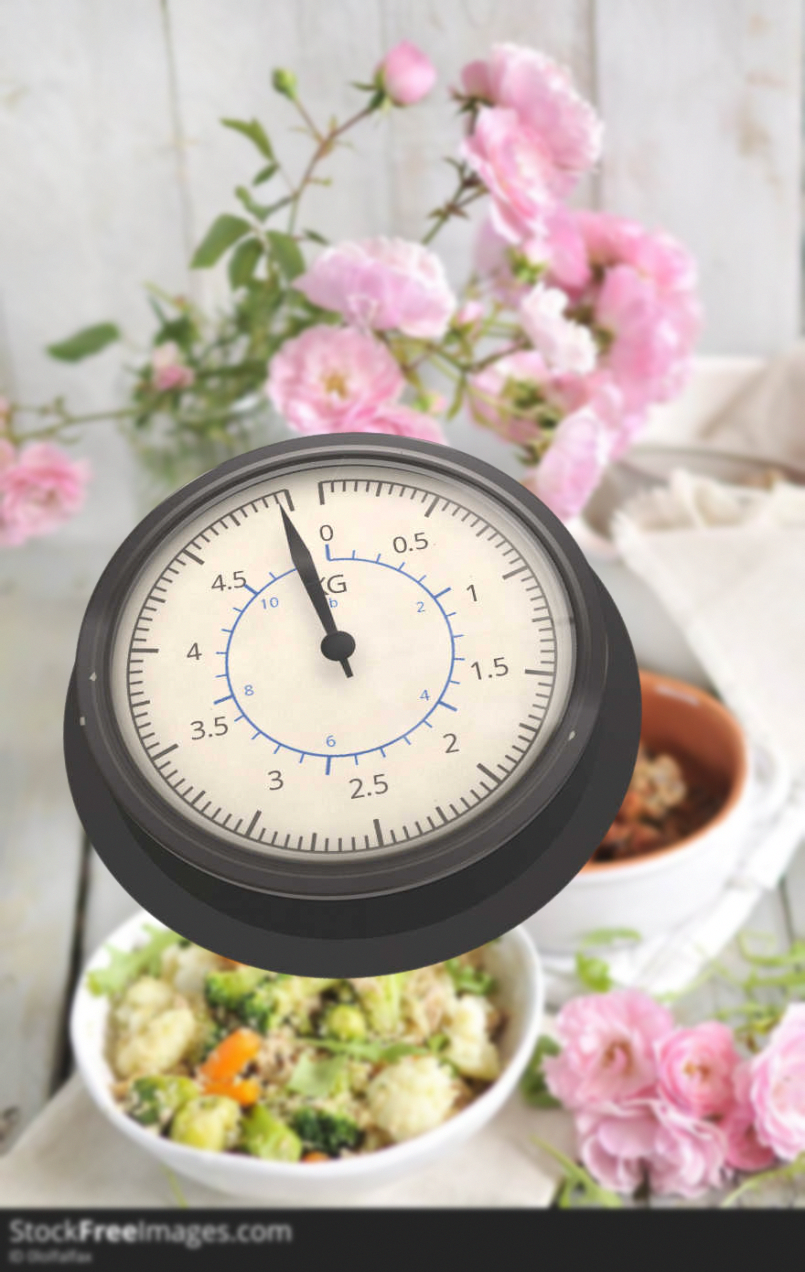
4.95 kg
